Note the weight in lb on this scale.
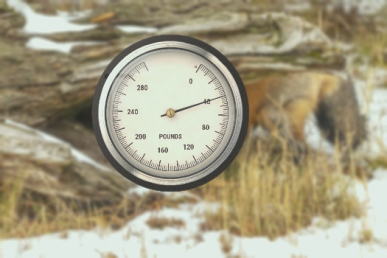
40 lb
